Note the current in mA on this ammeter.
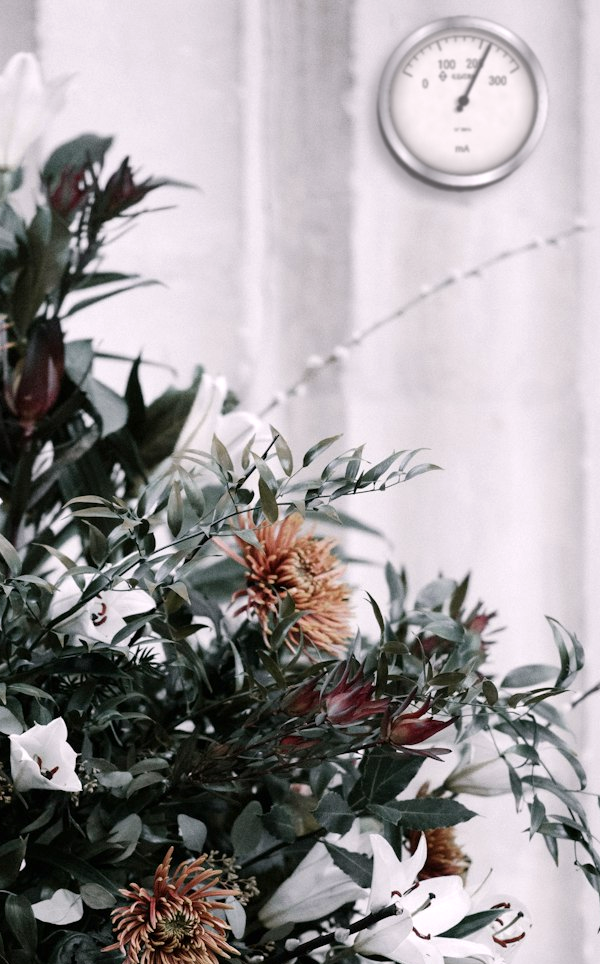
220 mA
